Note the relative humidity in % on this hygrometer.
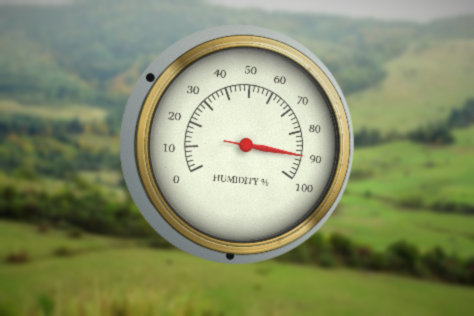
90 %
